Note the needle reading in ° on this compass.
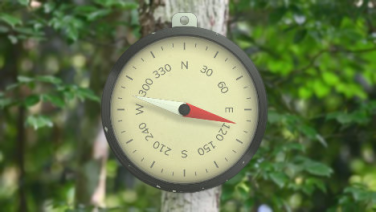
105 °
